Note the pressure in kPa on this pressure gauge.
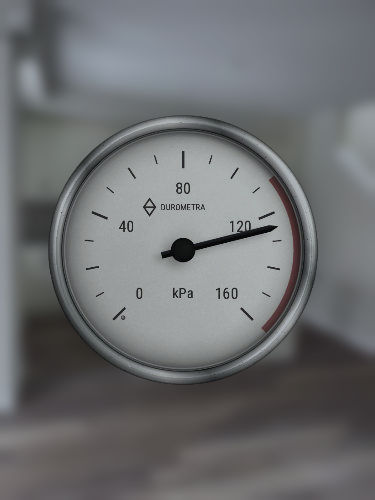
125 kPa
